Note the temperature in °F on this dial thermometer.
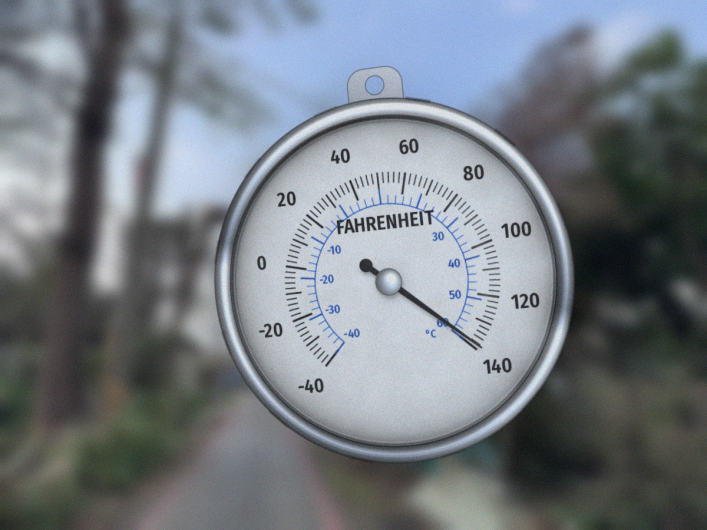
138 °F
